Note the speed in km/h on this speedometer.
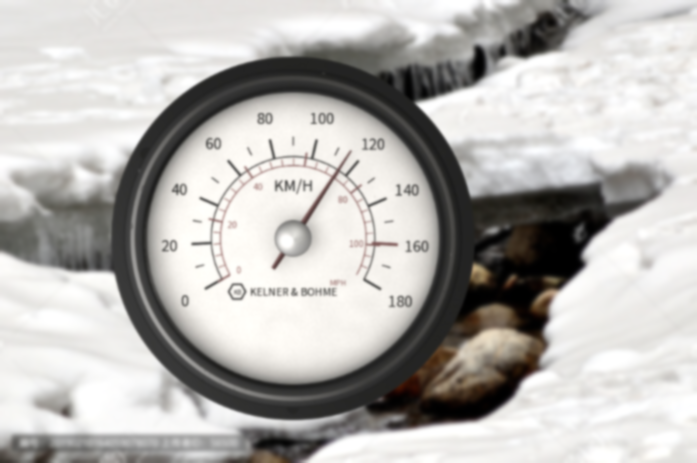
115 km/h
